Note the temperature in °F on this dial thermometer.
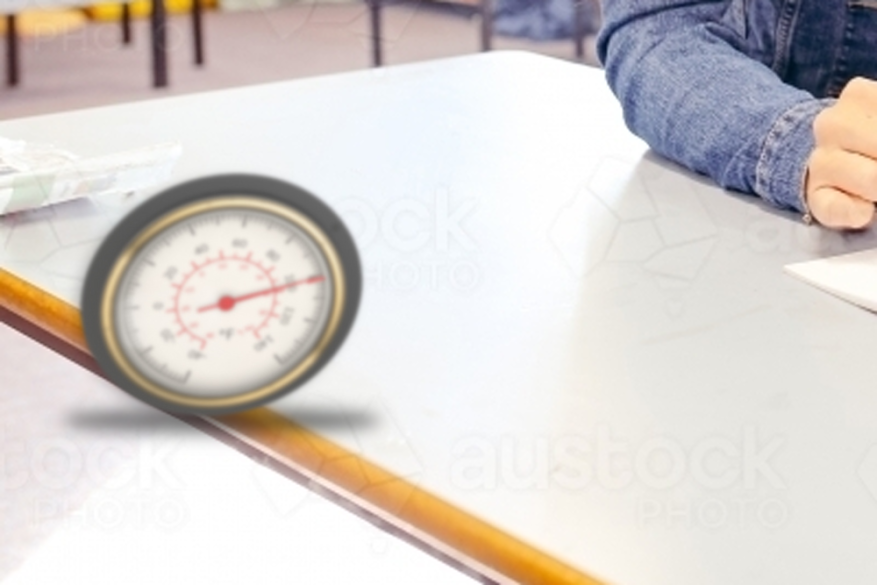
100 °F
